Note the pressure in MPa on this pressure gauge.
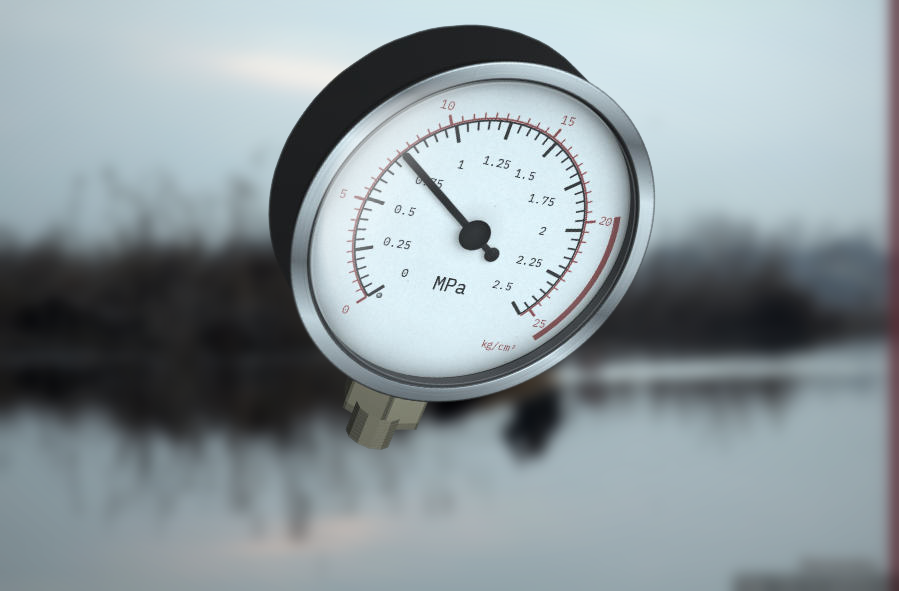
0.75 MPa
